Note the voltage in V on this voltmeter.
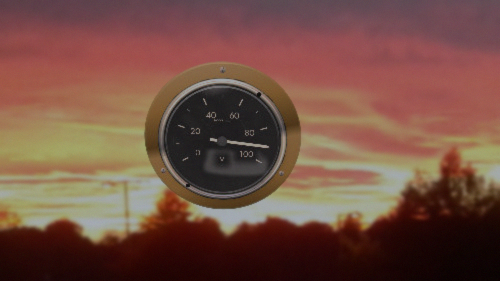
90 V
